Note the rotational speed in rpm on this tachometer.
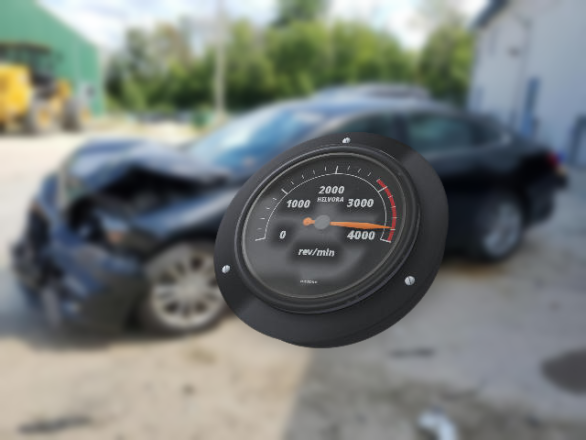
3800 rpm
